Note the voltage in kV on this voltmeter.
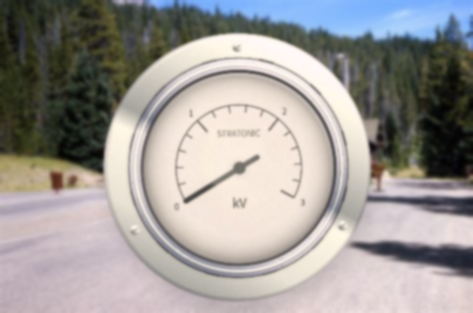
0 kV
